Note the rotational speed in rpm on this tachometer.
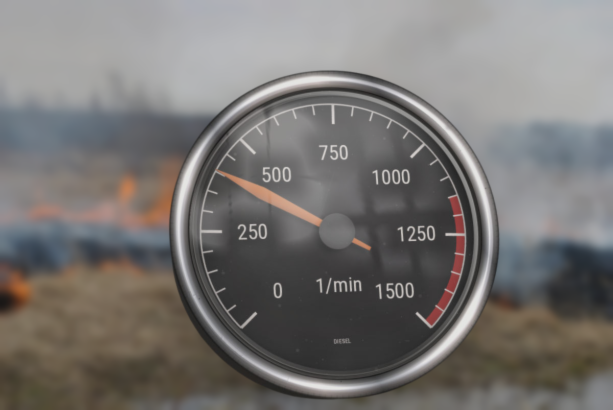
400 rpm
